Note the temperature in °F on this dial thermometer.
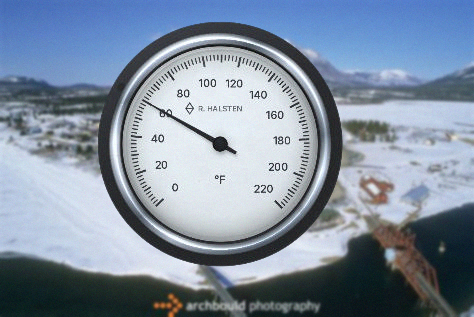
60 °F
